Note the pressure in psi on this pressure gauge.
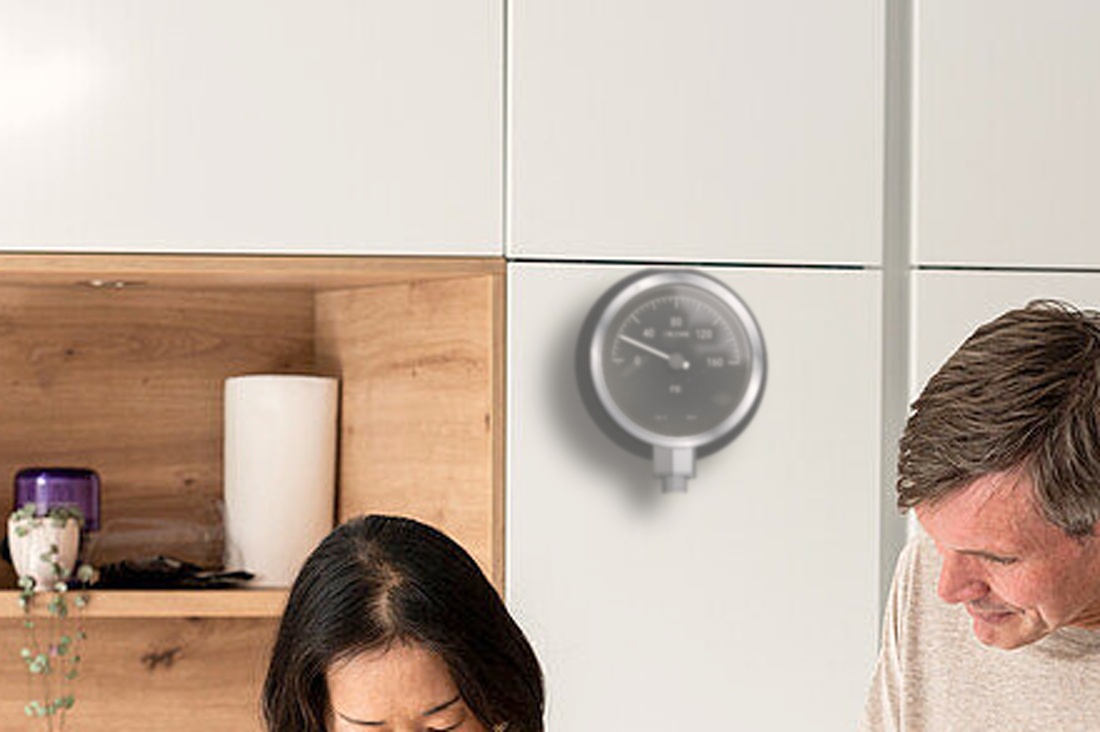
20 psi
